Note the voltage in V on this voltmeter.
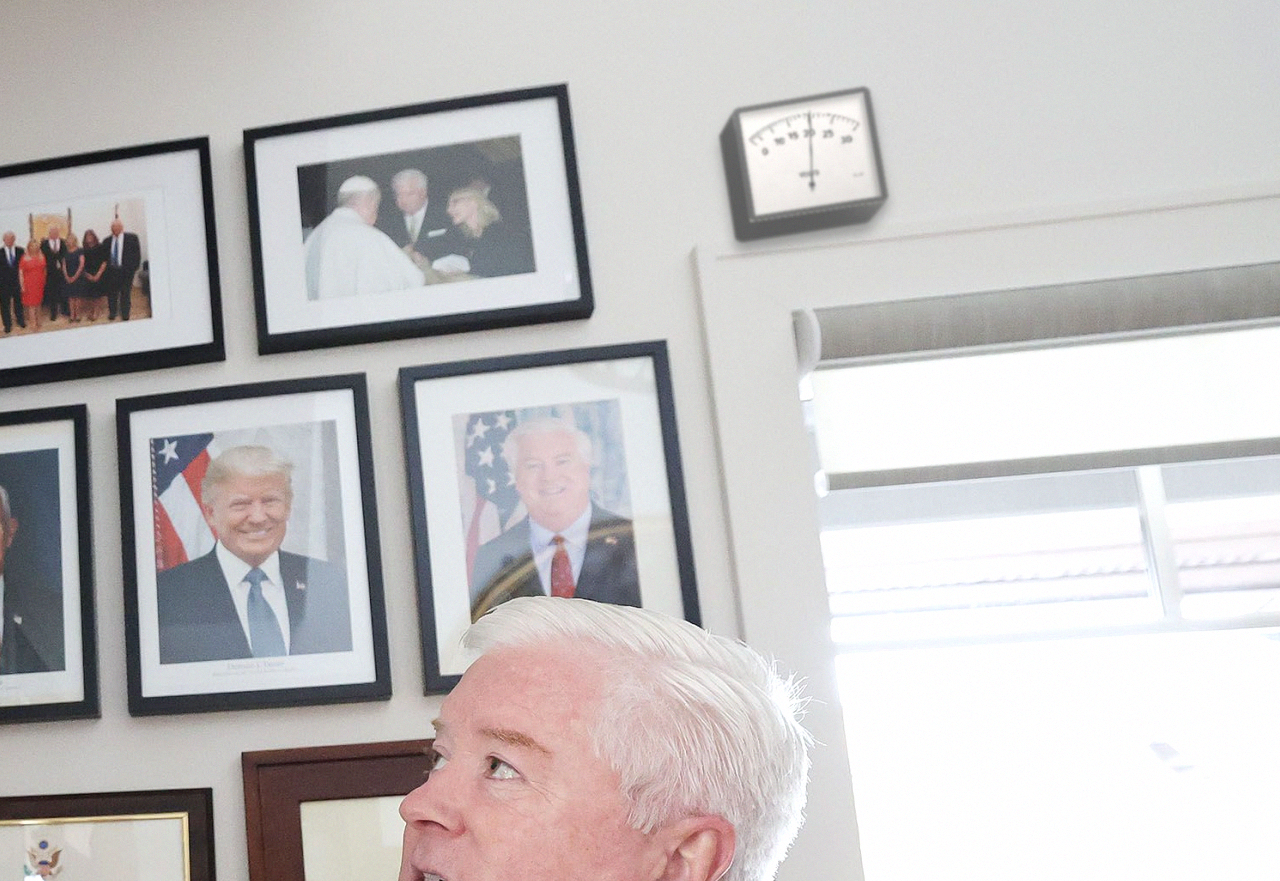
20 V
